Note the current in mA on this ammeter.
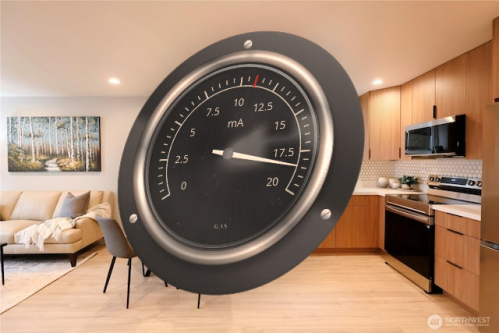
18.5 mA
